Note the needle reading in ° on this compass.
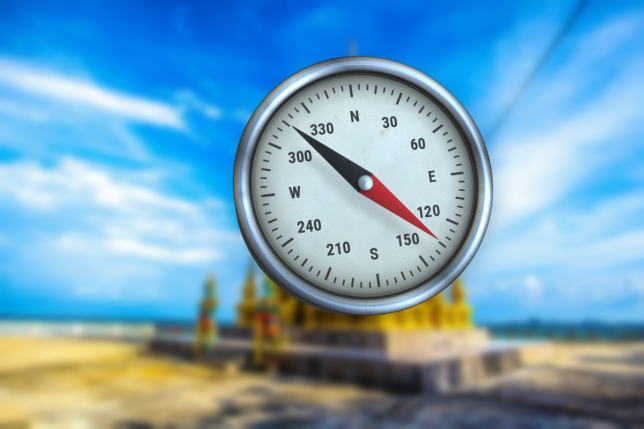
135 °
